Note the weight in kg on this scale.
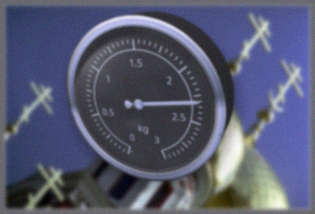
2.3 kg
